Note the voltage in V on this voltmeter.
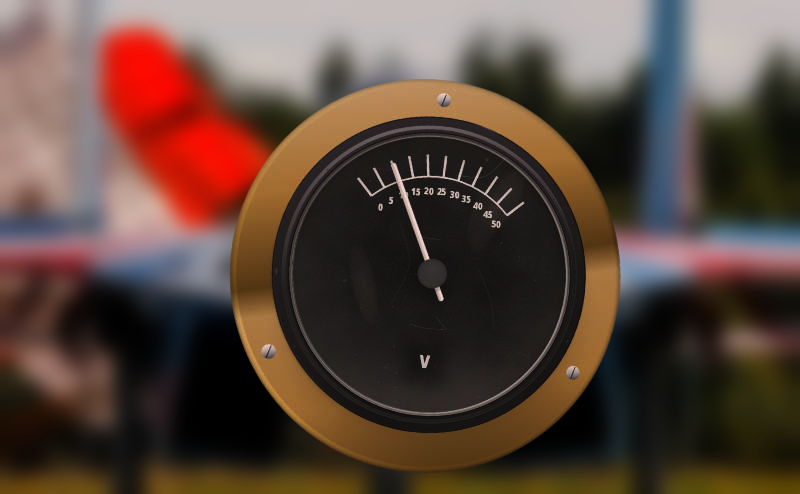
10 V
